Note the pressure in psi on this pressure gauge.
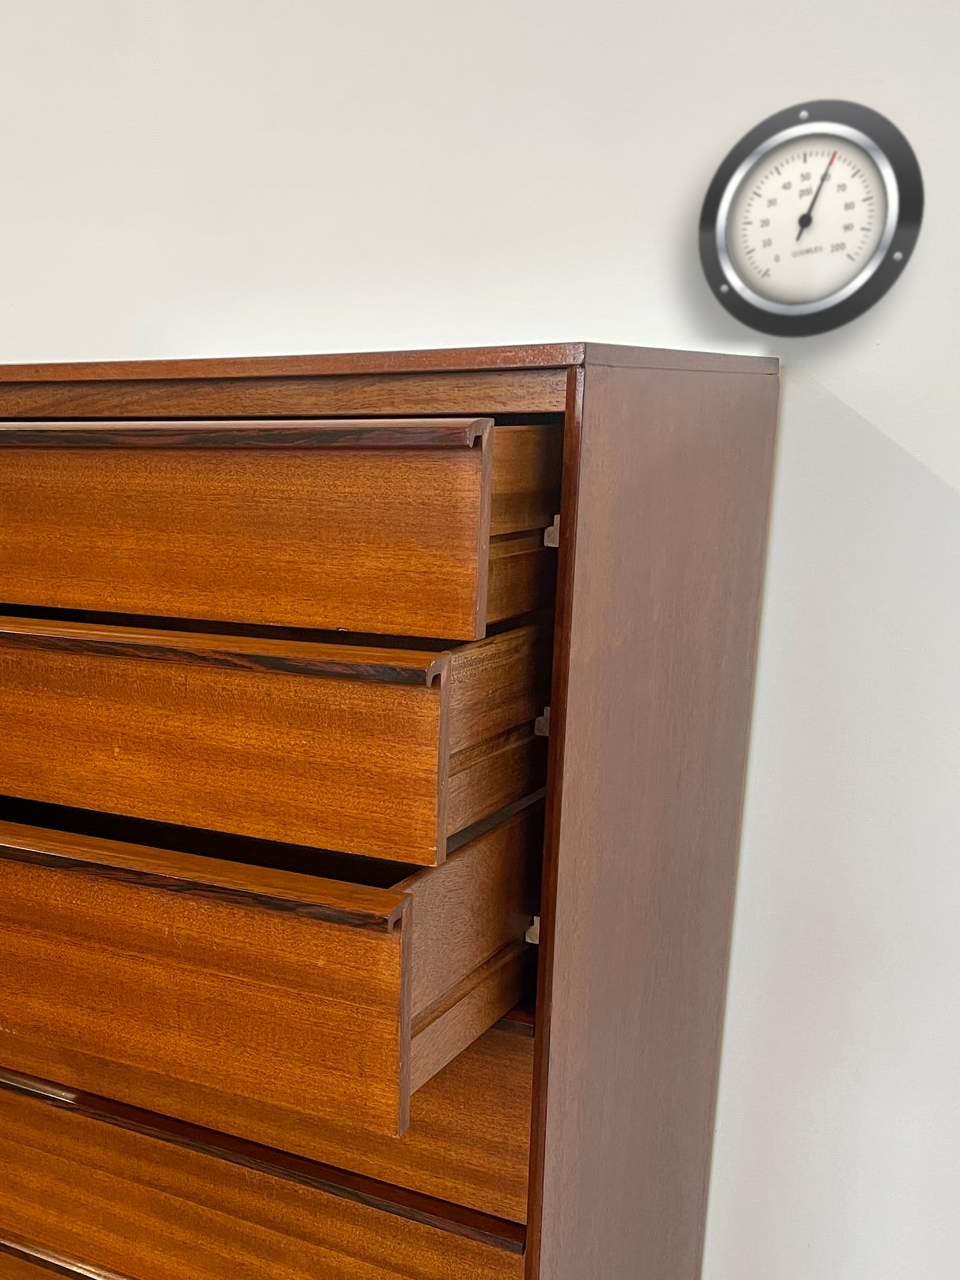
60 psi
